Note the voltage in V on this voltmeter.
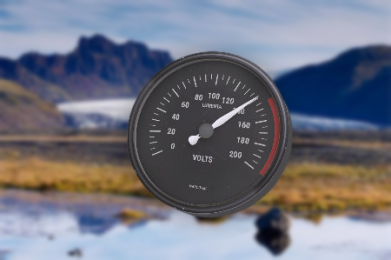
140 V
